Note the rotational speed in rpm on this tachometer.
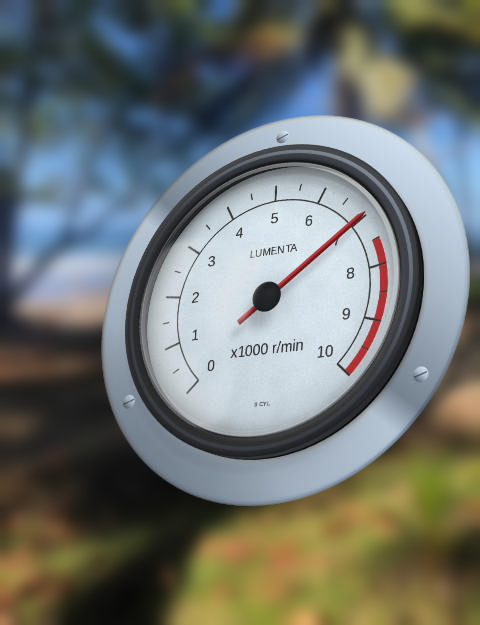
7000 rpm
